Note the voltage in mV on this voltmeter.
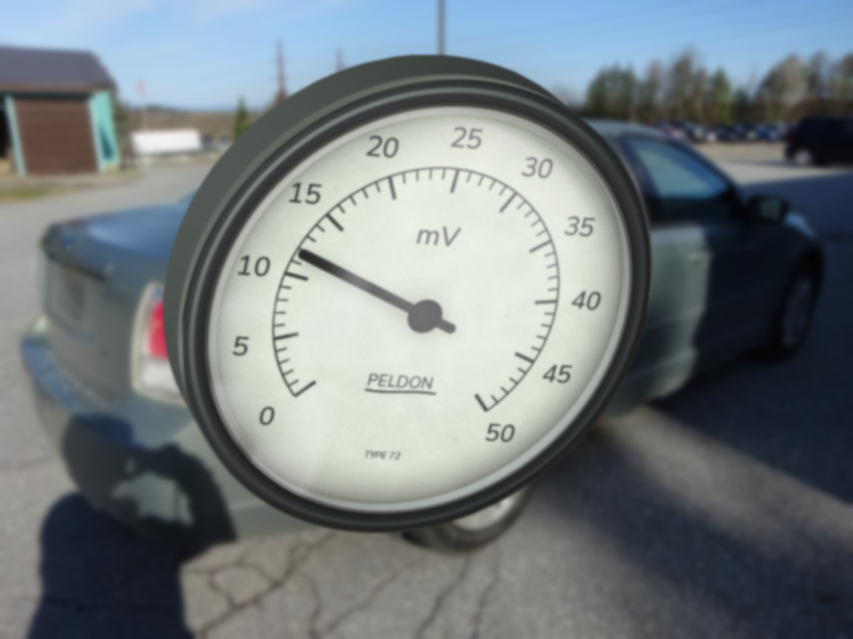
12 mV
